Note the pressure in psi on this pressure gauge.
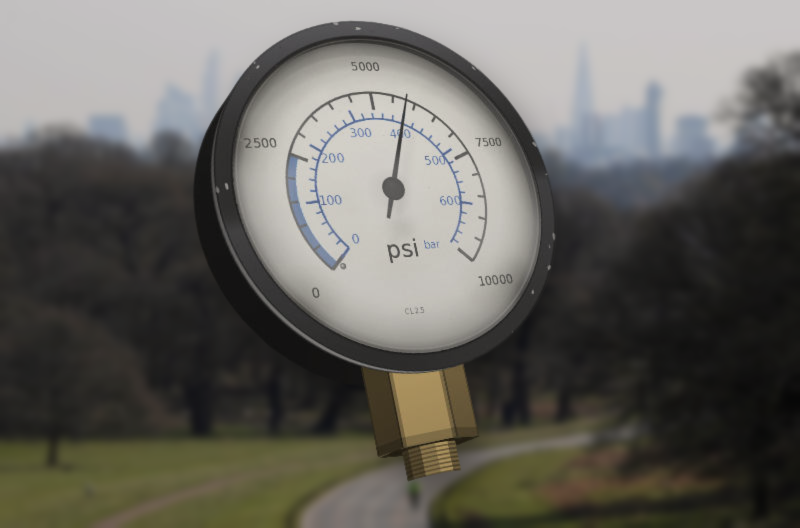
5750 psi
